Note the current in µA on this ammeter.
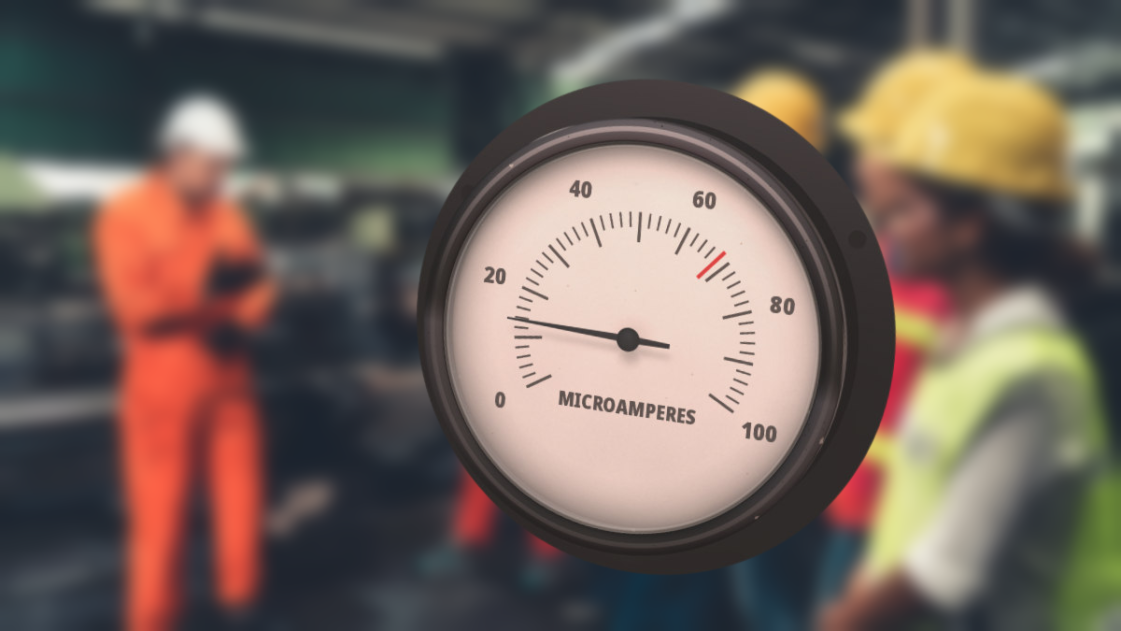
14 µA
